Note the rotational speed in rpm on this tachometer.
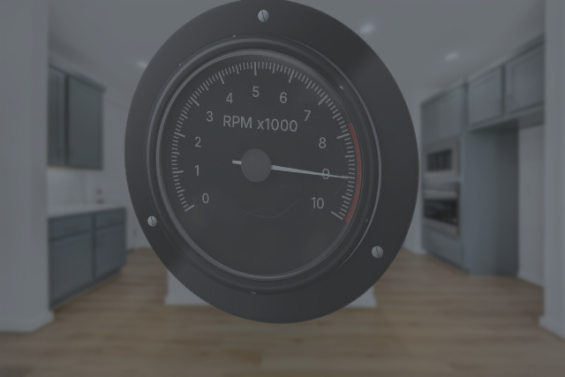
9000 rpm
